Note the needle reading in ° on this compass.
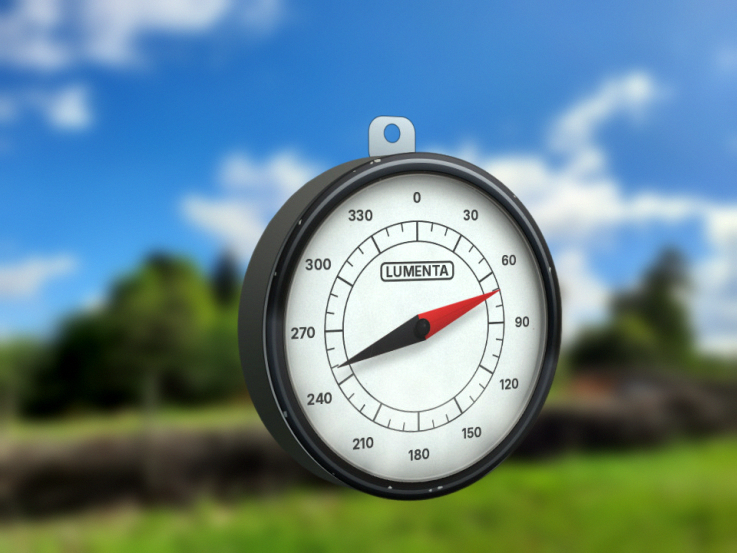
70 °
